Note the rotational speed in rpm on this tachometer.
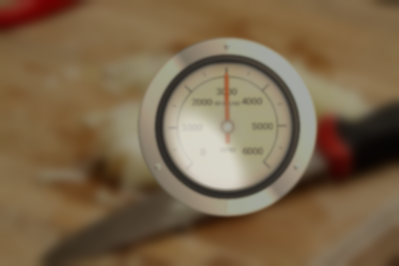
3000 rpm
